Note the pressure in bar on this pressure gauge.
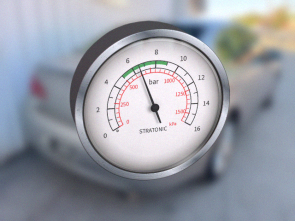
6.5 bar
